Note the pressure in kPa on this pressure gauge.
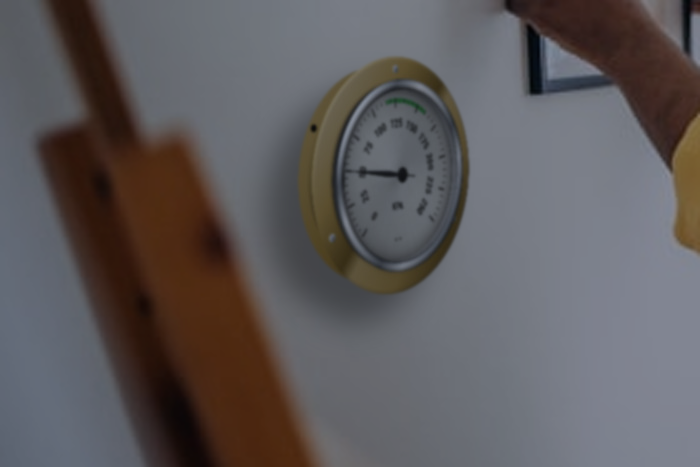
50 kPa
